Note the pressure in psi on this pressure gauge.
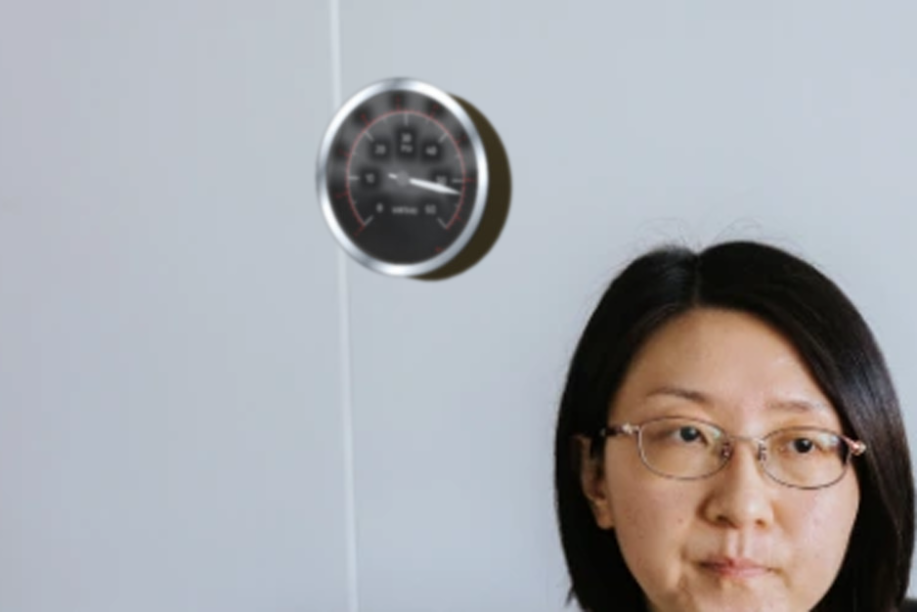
52.5 psi
